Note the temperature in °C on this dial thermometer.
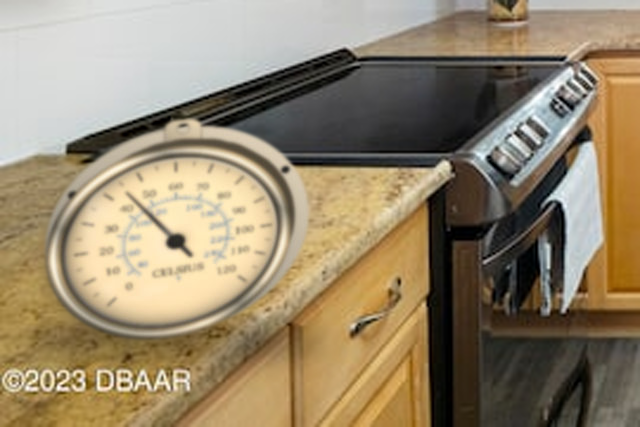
45 °C
